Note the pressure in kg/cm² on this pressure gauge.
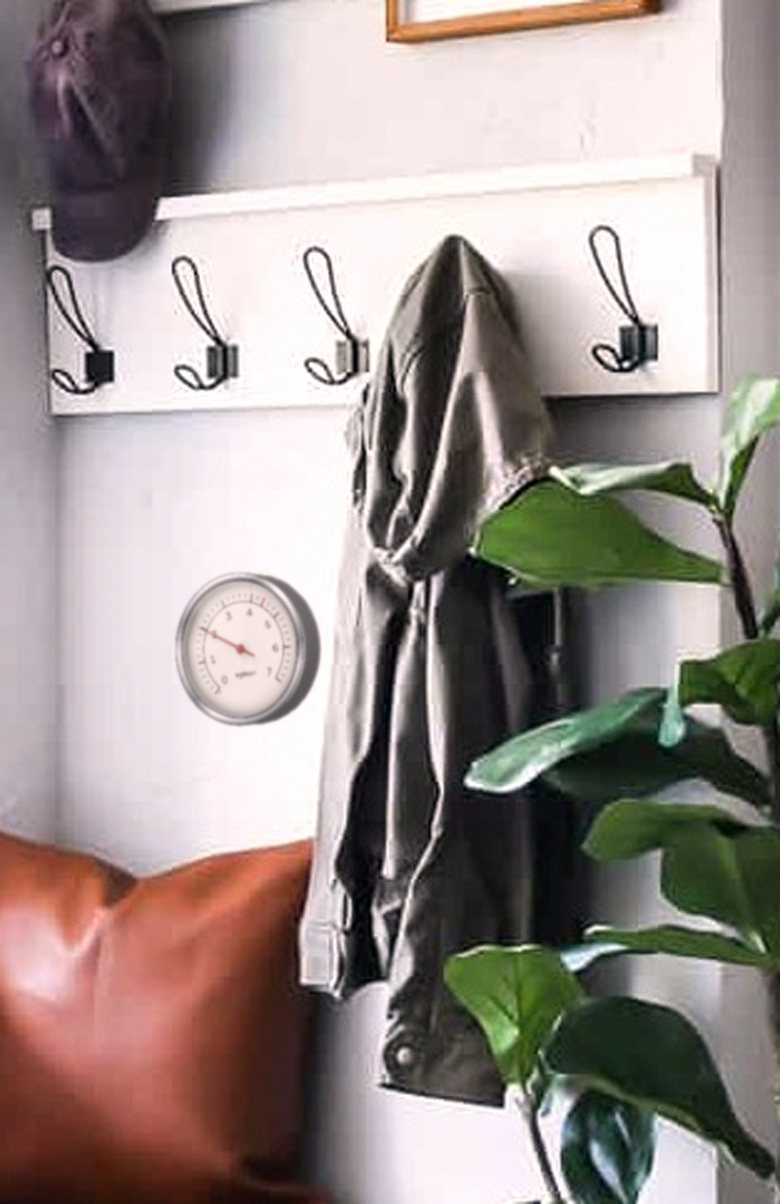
2 kg/cm²
